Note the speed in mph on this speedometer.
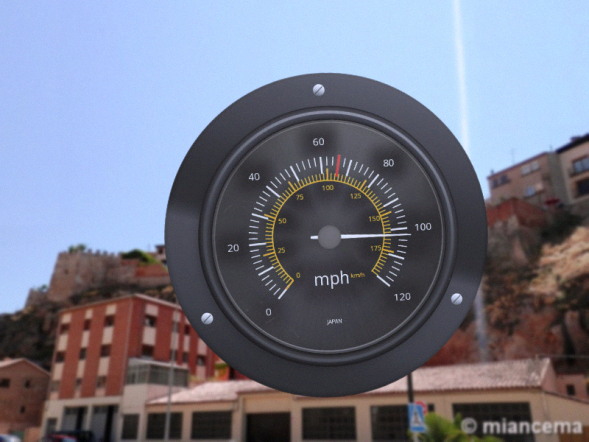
102 mph
